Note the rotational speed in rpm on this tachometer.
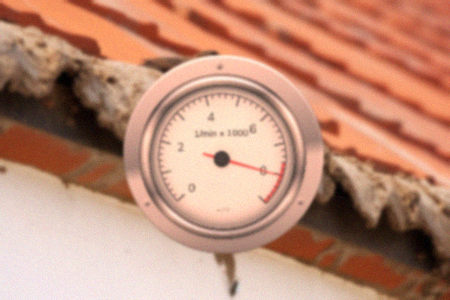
8000 rpm
